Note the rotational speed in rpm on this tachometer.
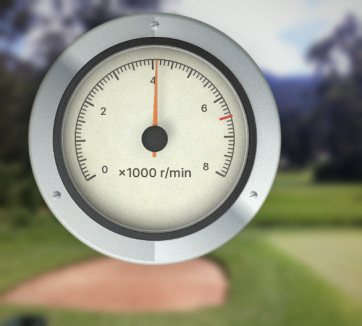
4100 rpm
